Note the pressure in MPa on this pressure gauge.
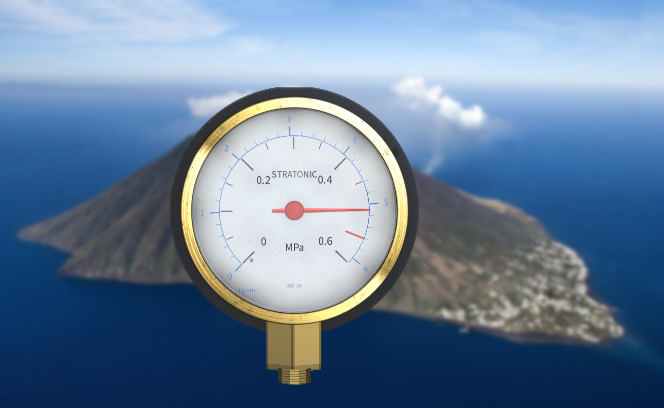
0.5 MPa
